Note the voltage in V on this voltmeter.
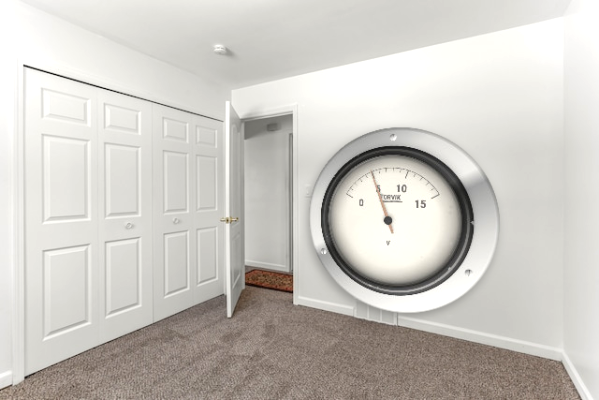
5 V
